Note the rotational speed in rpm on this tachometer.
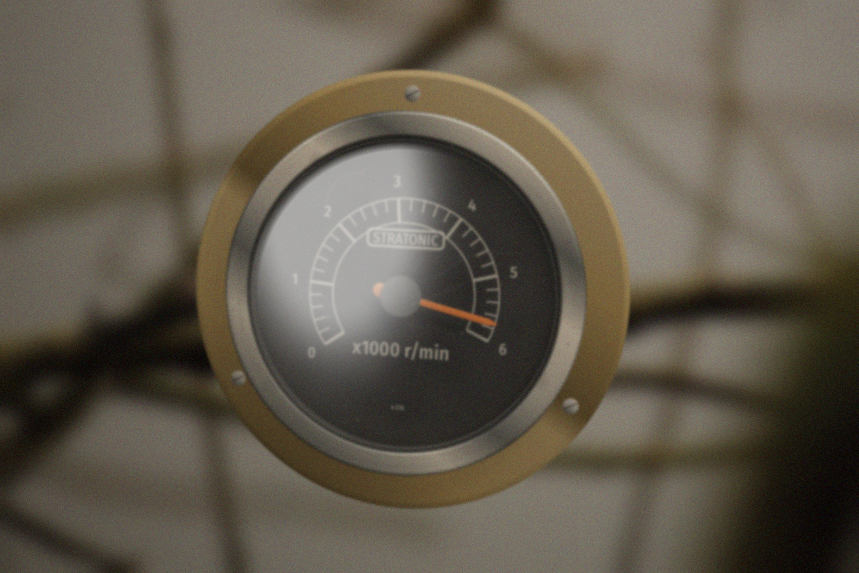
5700 rpm
